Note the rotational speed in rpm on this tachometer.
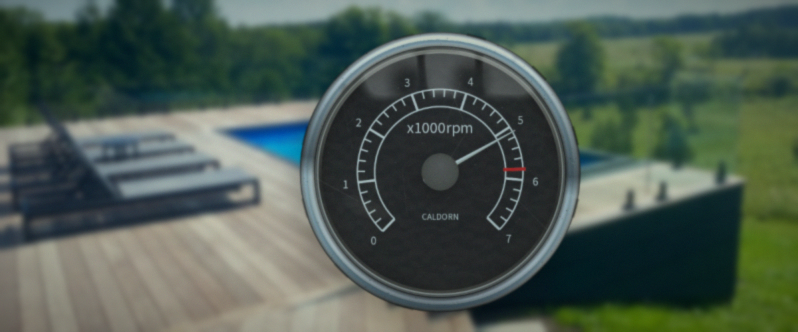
5100 rpm
